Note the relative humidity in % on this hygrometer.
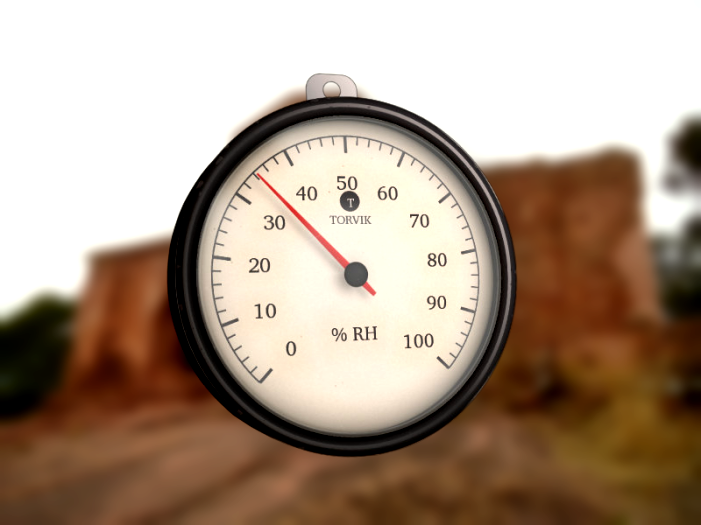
34 %
